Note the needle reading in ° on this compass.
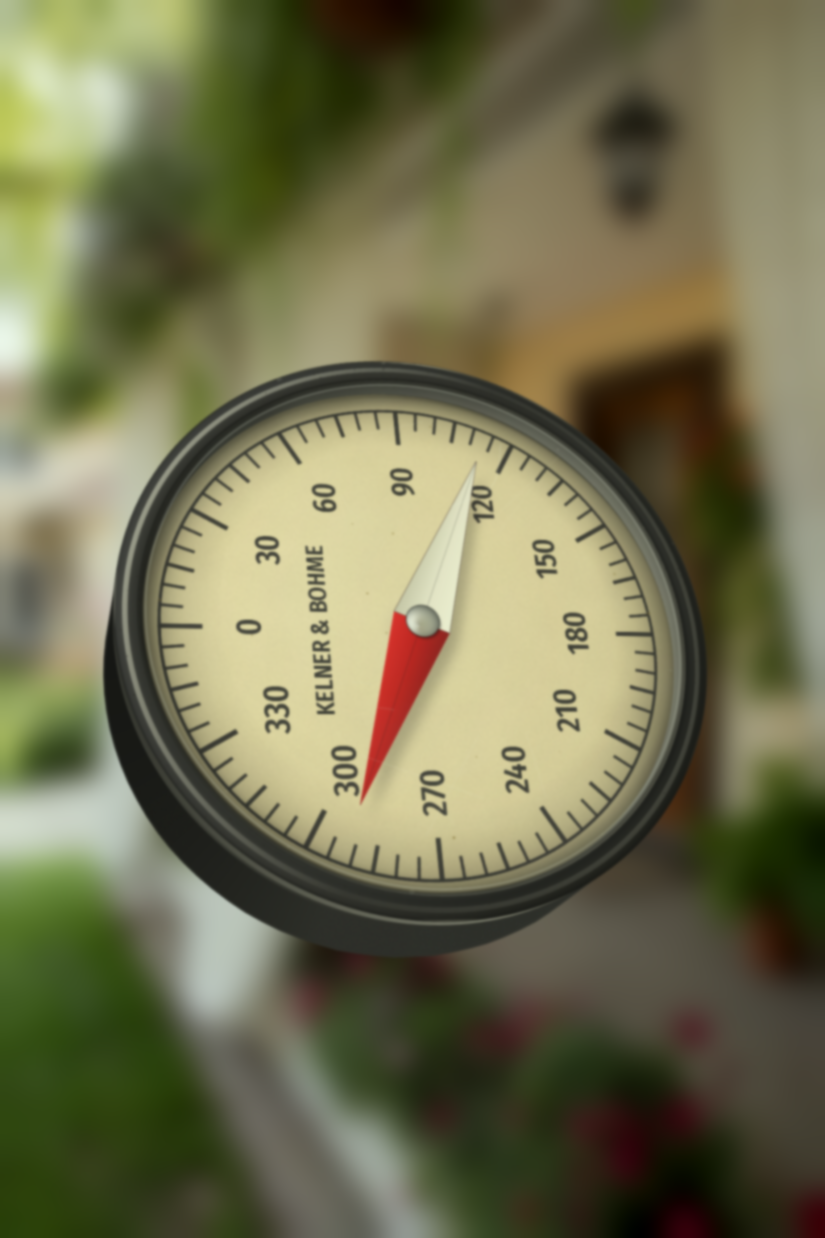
292.5 °
